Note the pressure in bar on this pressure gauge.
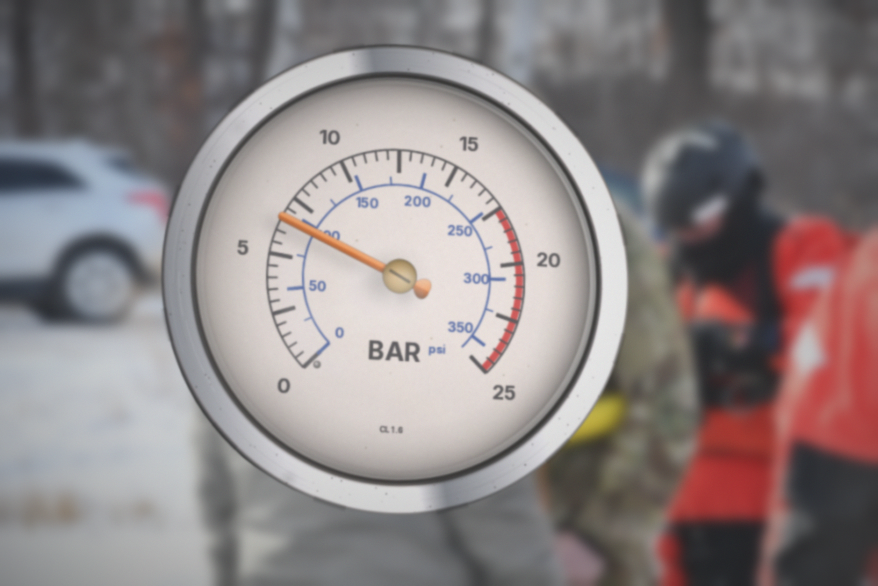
6.5 bar
